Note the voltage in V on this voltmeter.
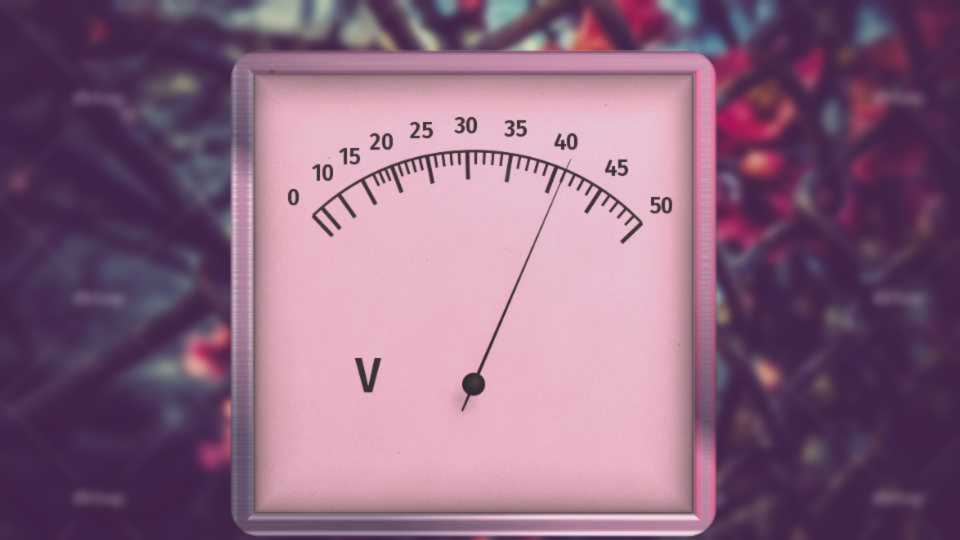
41 V
